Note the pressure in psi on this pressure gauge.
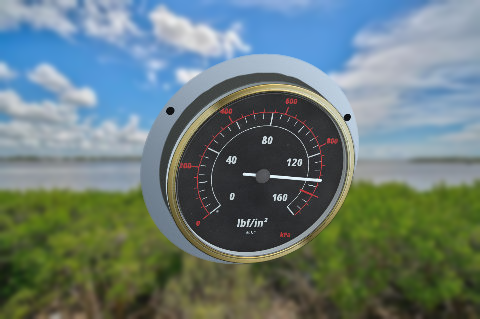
135 psi
